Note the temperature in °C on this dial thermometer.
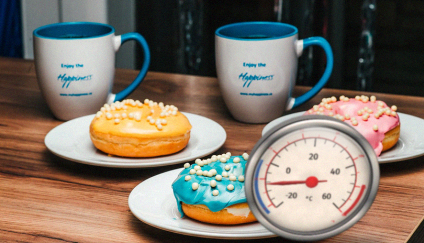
-8 °C
